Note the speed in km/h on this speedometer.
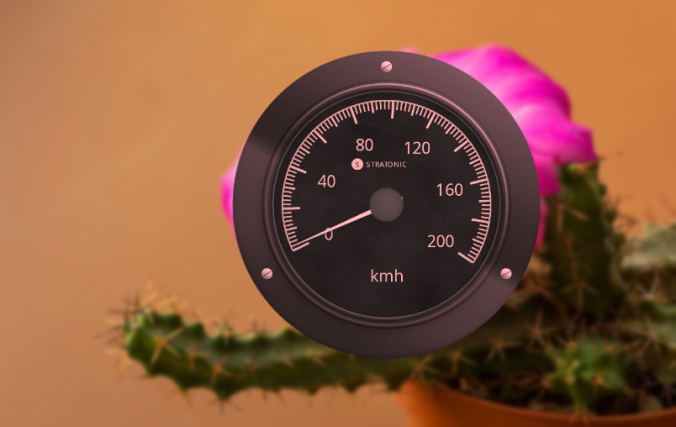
2 km/h
